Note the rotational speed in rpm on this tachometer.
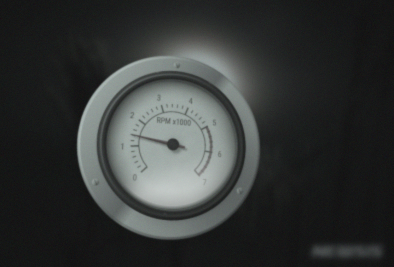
1400 rpm
